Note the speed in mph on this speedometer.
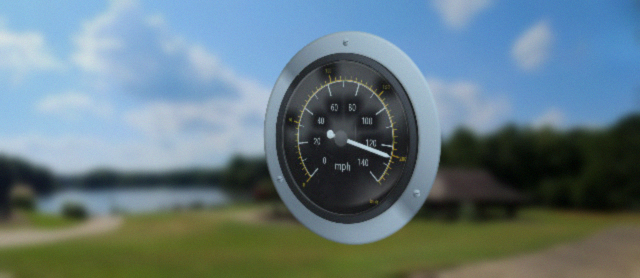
125 mph
